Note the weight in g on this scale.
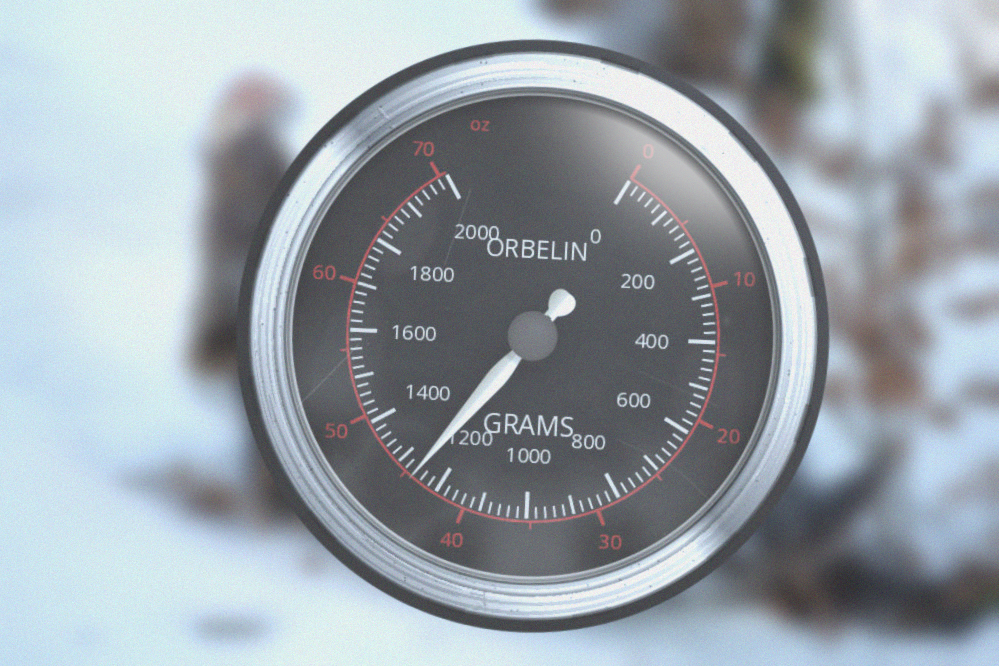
1260 g
